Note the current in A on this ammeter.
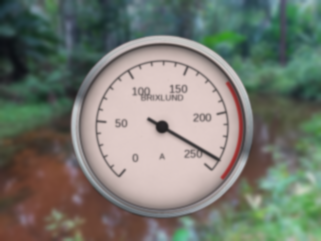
240 A
